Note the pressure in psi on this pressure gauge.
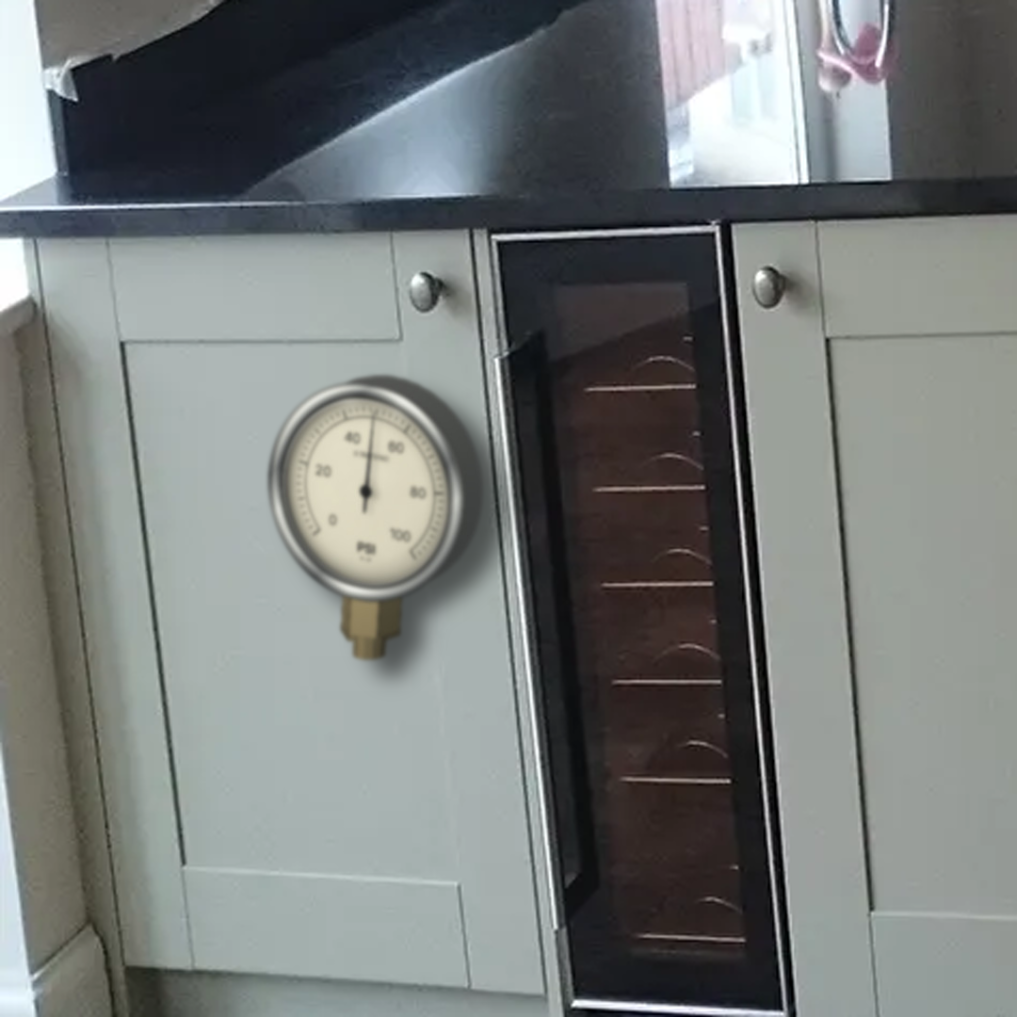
50 psi
